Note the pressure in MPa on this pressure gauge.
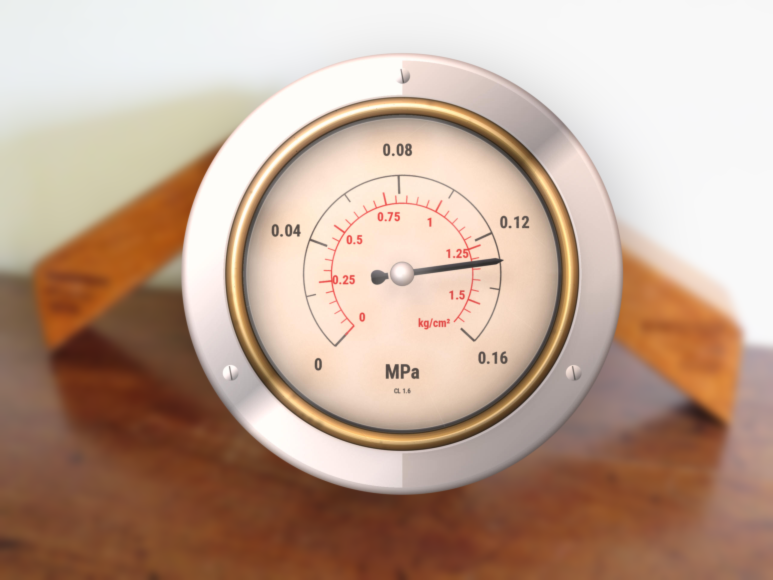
0.13 MPa
